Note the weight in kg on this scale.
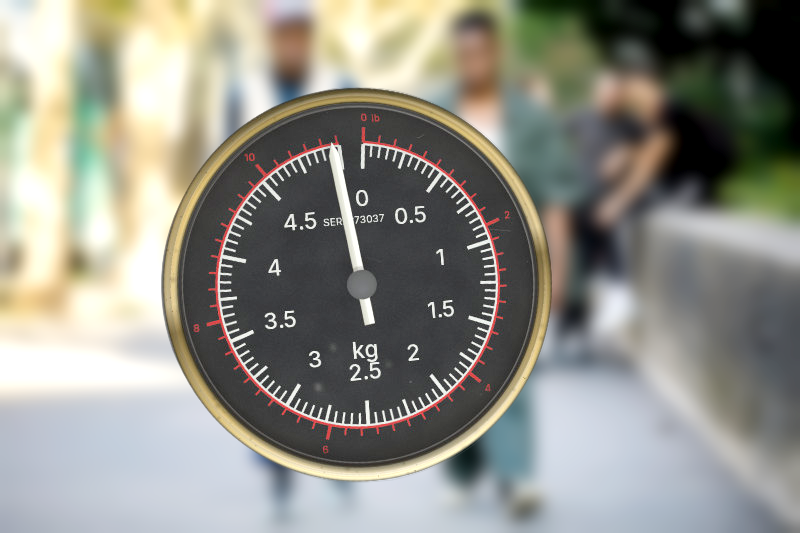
4.95 kg
